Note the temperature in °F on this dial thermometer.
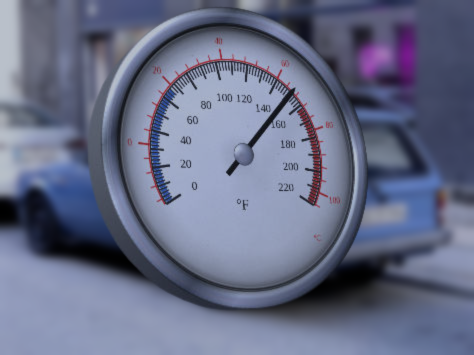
150 °F
